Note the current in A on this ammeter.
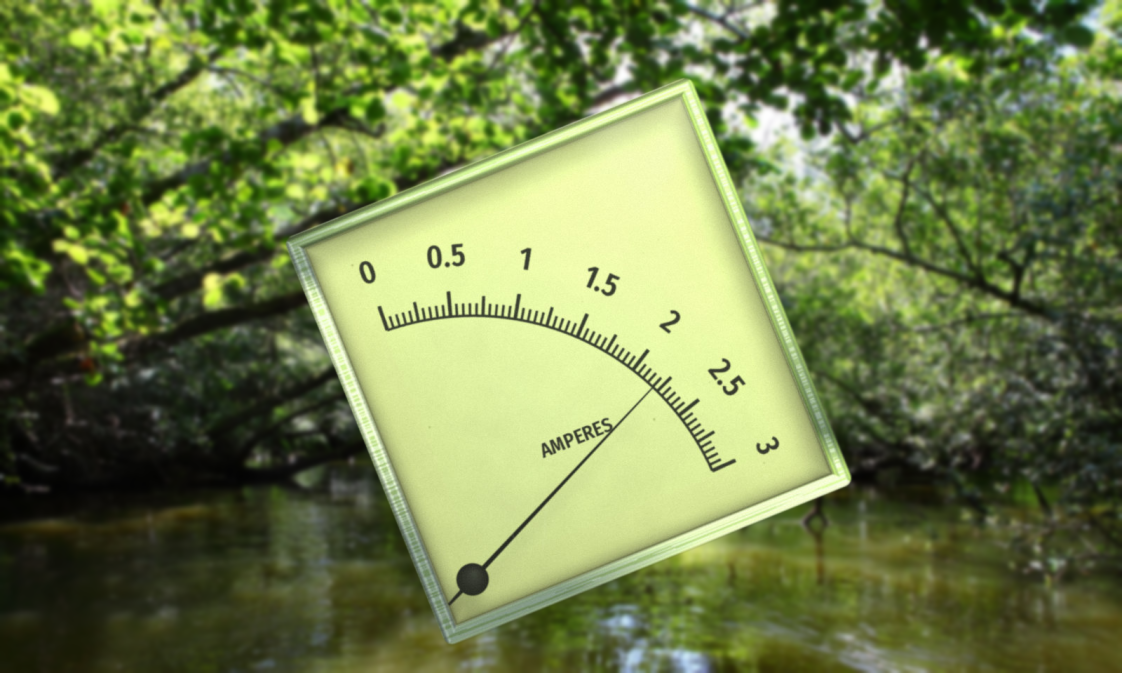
2.2 A
